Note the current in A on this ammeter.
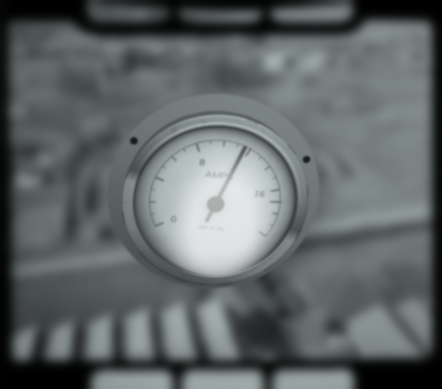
11.5 A
